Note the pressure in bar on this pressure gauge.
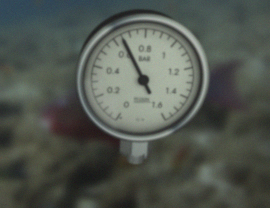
0.65 bar
